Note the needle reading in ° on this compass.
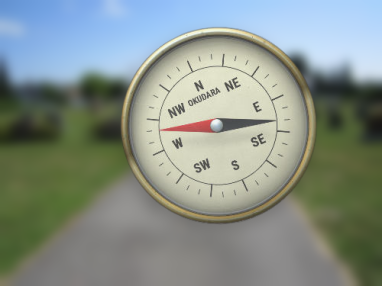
290 °
